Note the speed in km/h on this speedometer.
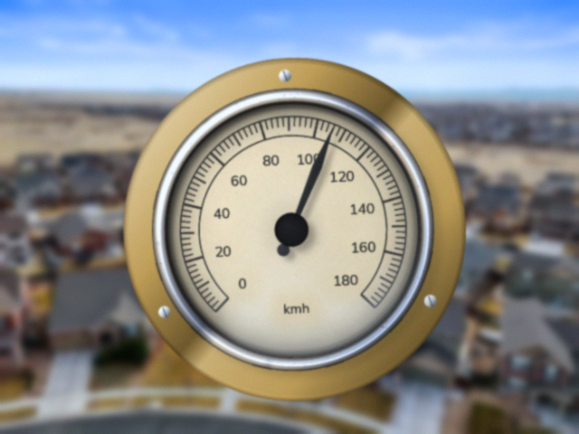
106 km/h
